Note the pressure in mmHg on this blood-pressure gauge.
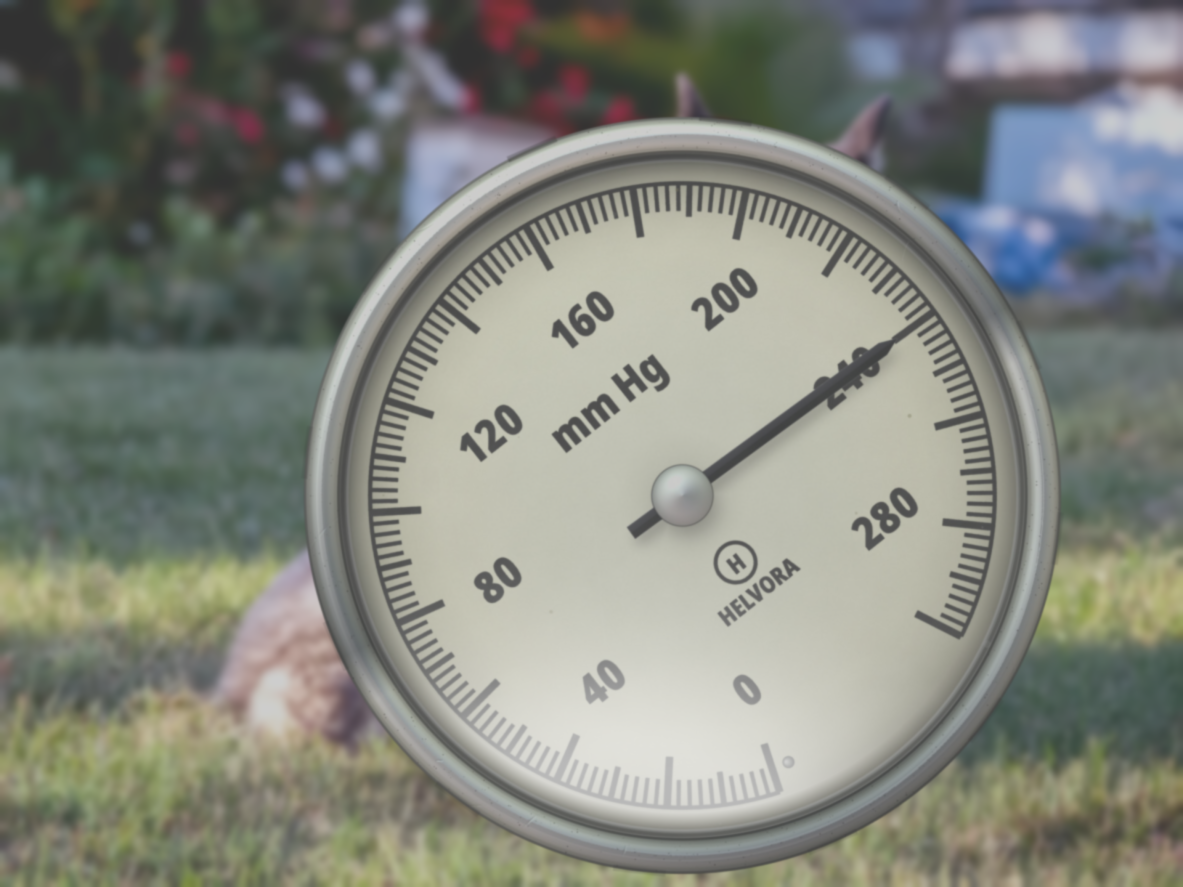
240 mmHg
